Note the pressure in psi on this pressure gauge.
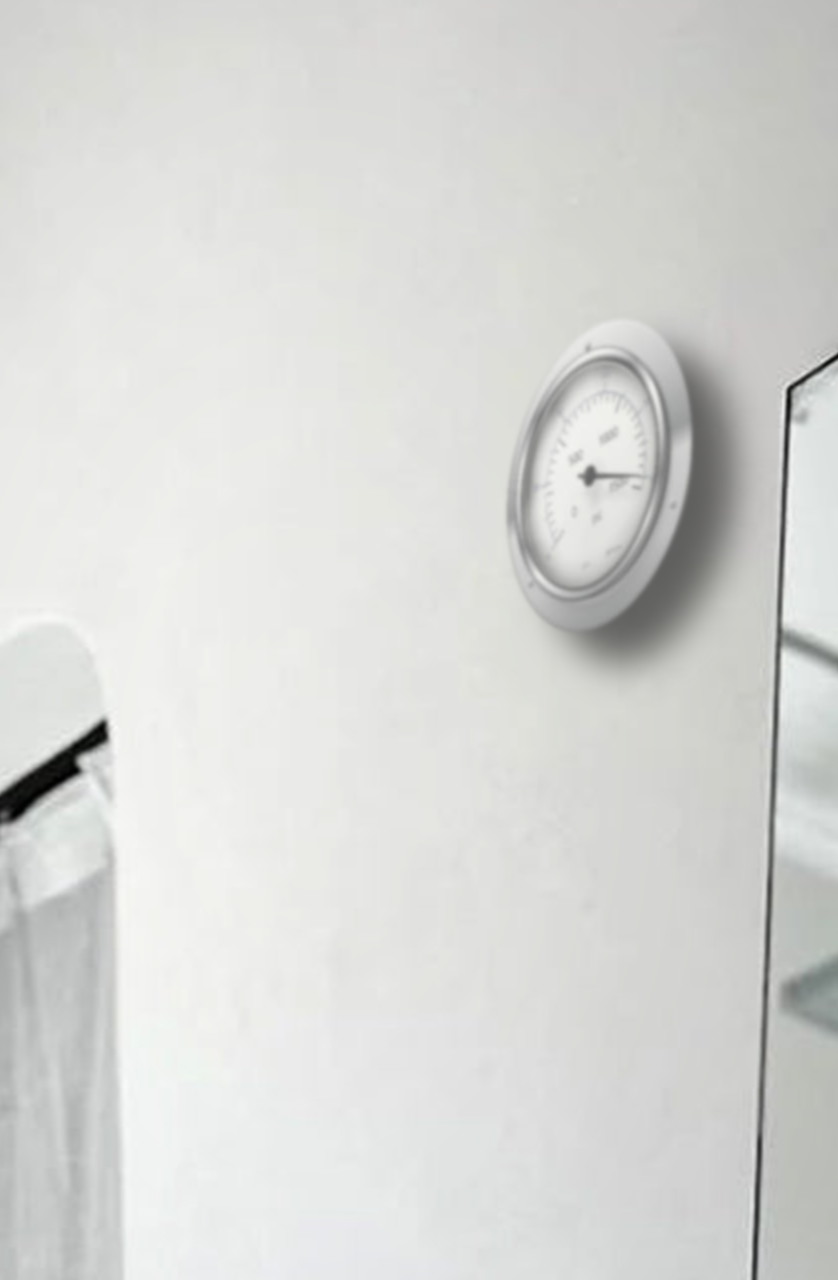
1450 psi
